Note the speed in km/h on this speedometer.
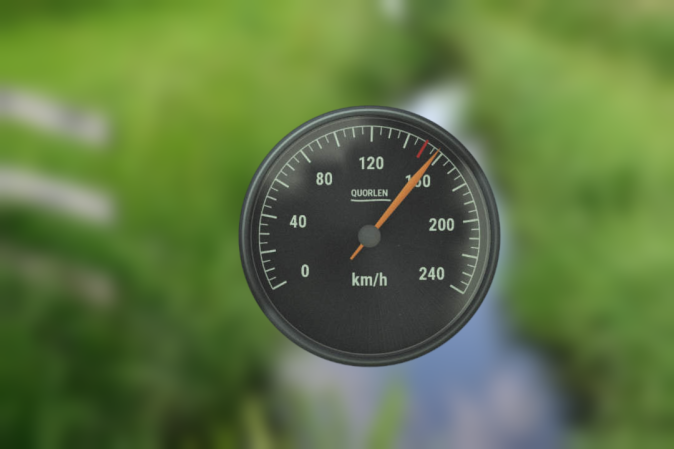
157.5 km/h
